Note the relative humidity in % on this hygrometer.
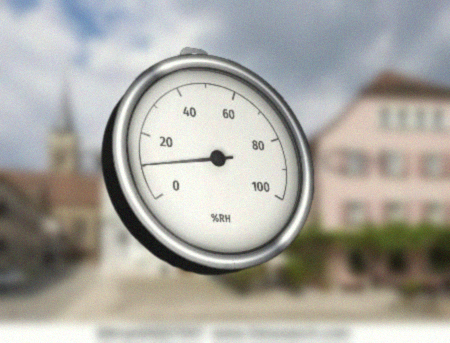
10 %
